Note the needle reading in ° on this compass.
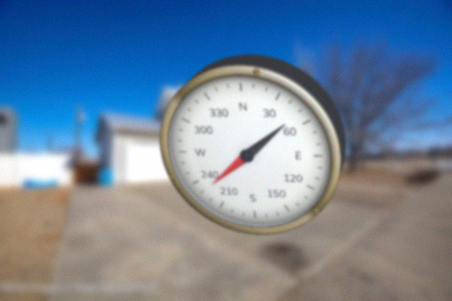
230 °
